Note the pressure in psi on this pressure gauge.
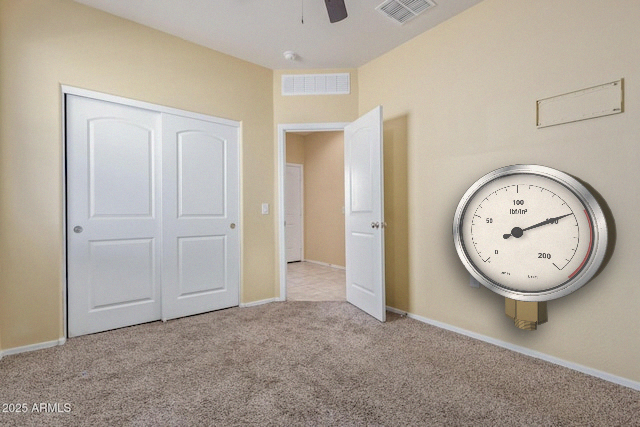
150 psi
